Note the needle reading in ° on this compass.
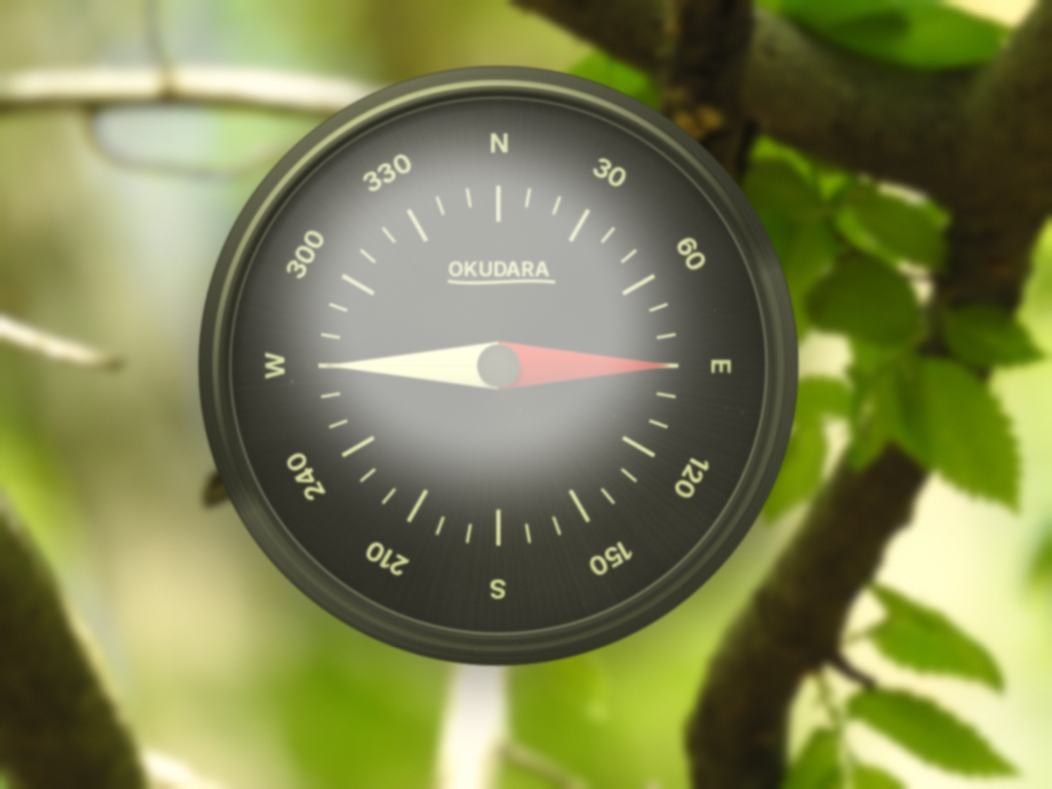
90 °
